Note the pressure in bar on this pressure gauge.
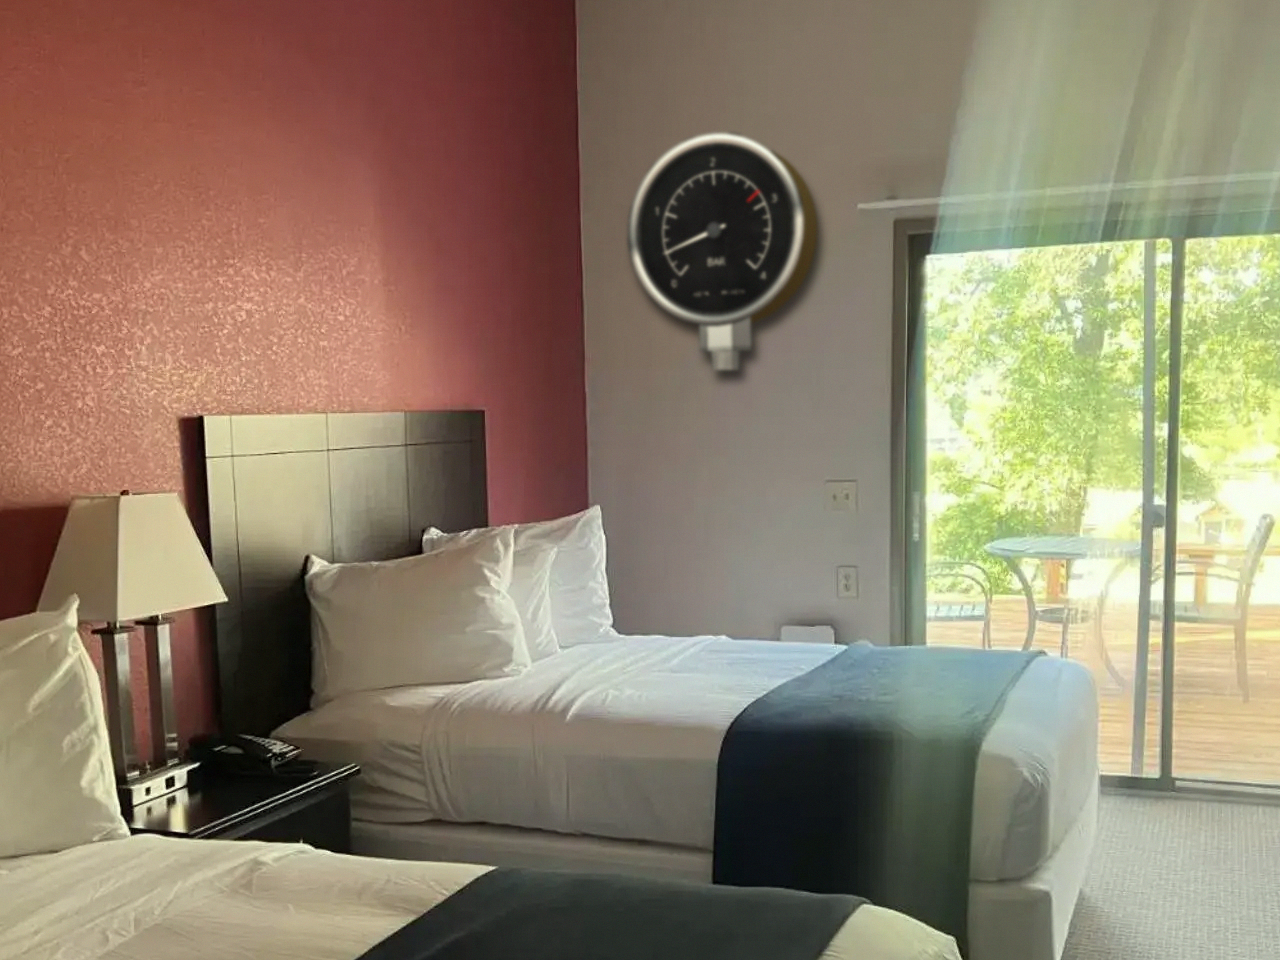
0.4 bar
